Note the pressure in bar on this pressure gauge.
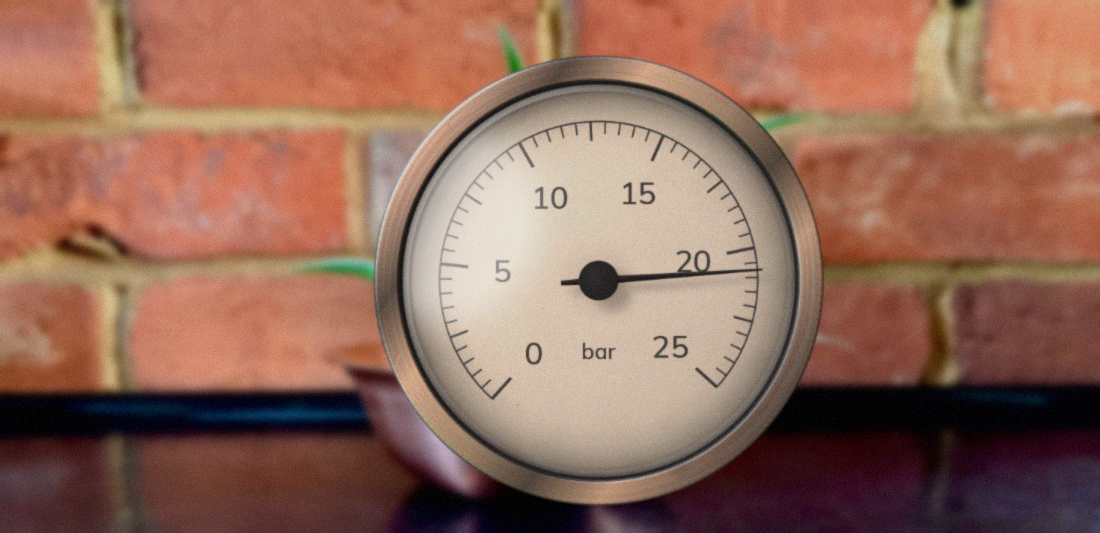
20.75 bar
